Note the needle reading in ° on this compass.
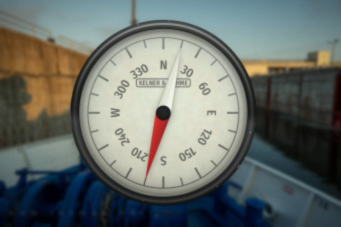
195 °
